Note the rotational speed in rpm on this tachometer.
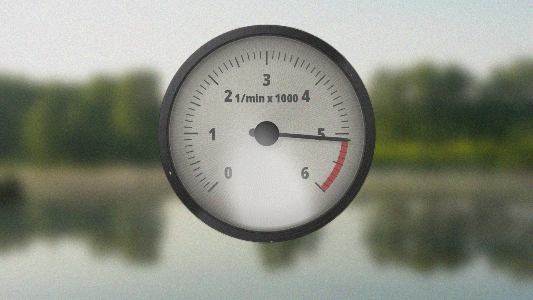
5100 rpm
